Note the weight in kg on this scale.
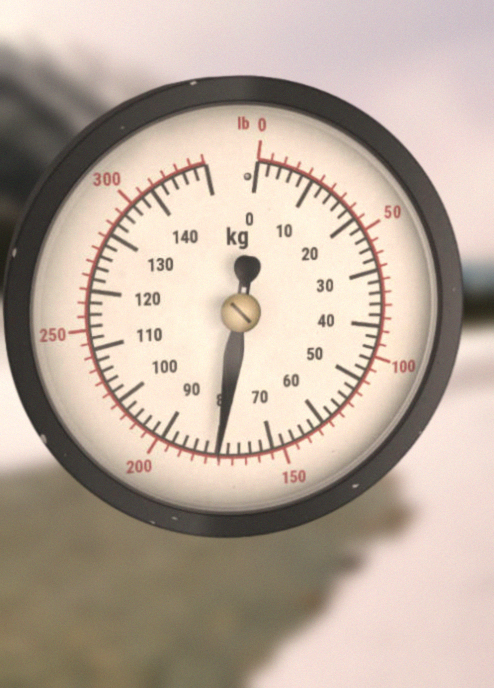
80 kg
